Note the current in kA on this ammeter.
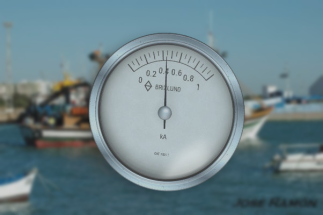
0.45 kA
